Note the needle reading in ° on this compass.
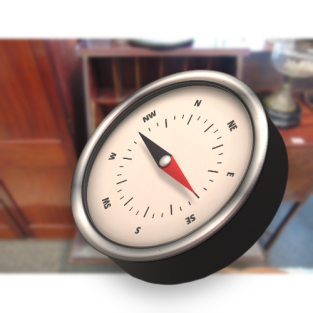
120 °
